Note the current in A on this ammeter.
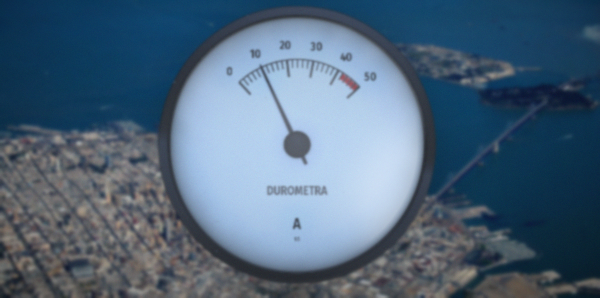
10 A
